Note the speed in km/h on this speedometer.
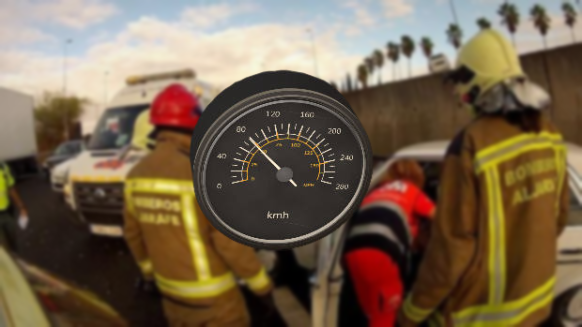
80 km/h
